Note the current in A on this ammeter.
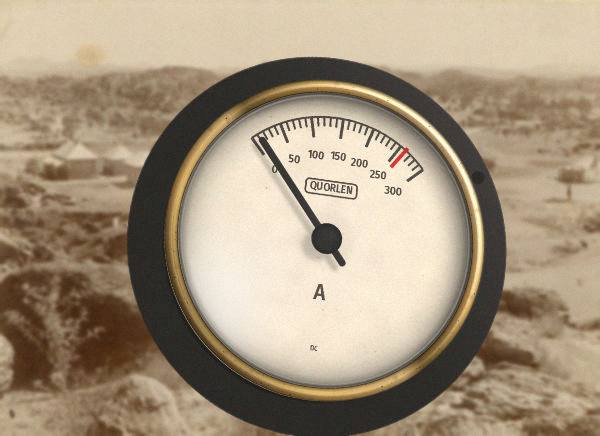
10 A
